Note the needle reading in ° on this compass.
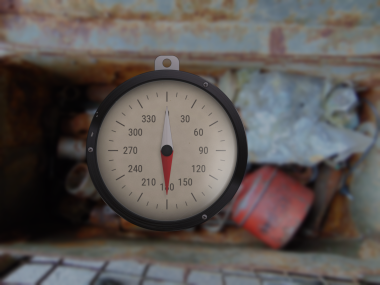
180 °
